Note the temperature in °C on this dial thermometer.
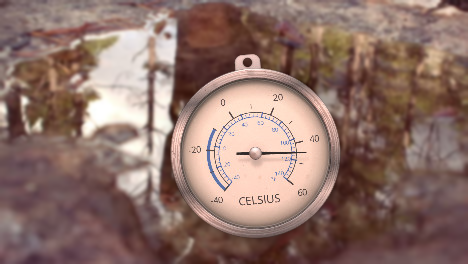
45 °C
